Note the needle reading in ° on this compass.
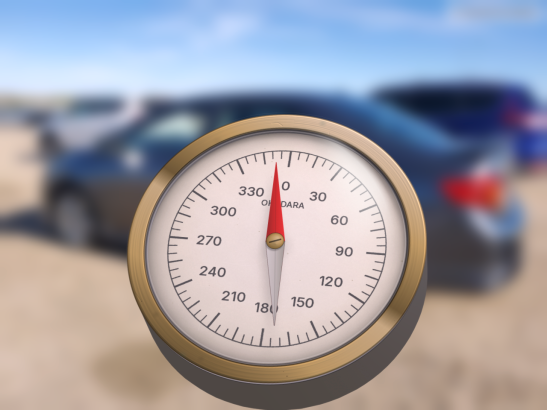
352.5 °
